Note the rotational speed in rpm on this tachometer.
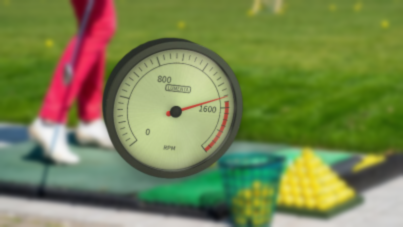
1500 rpm
